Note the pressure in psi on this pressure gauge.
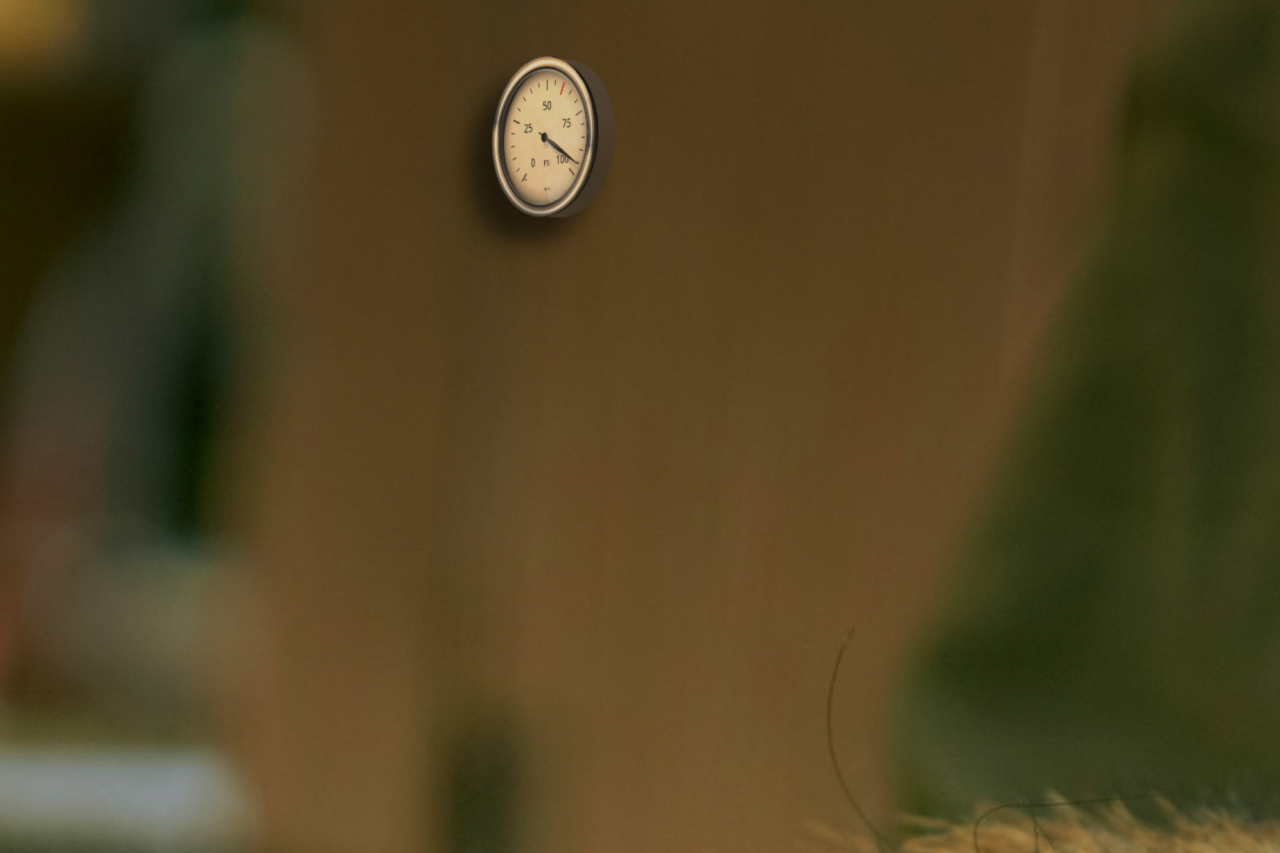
95 psi
